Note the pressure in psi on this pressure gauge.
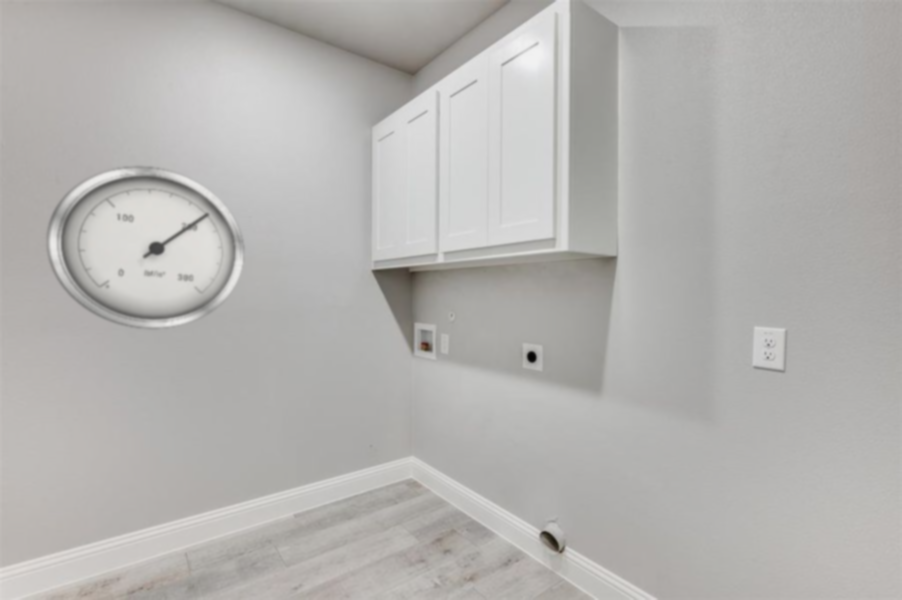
200 psi
